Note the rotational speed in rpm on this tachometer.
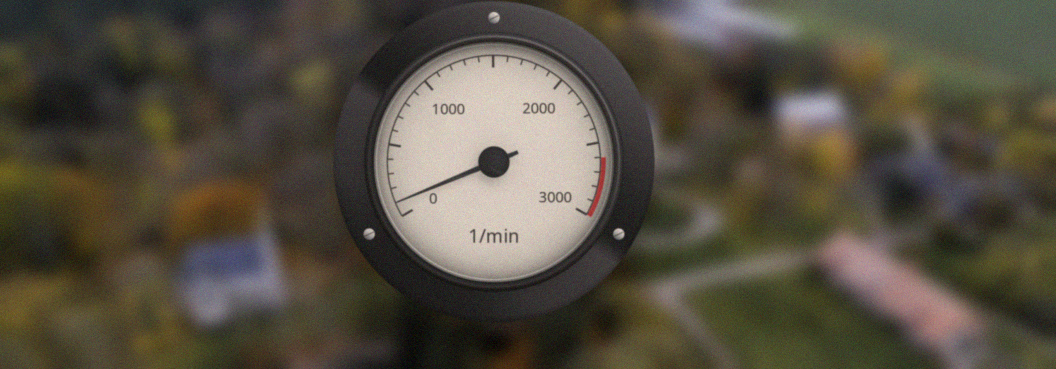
100 rpm
